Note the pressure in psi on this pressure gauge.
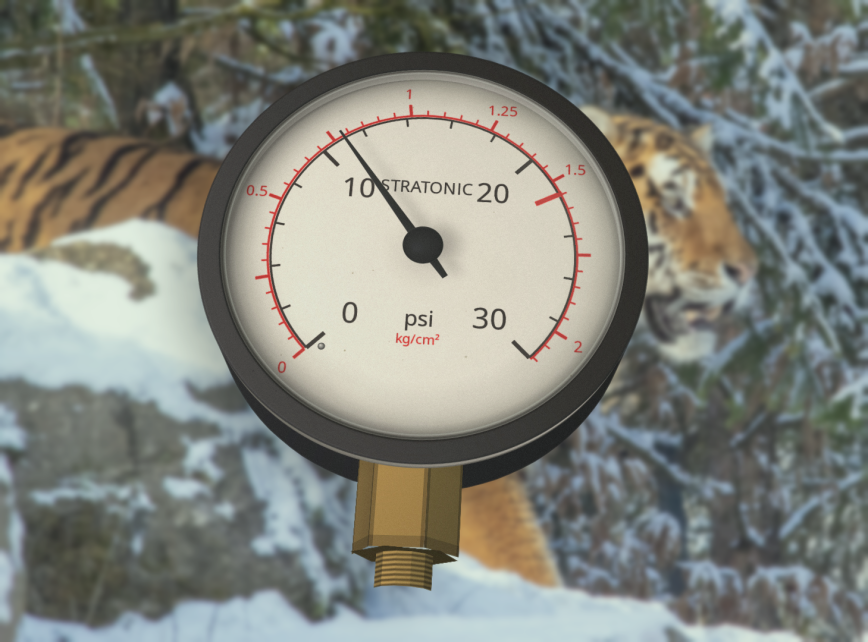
11 psi
